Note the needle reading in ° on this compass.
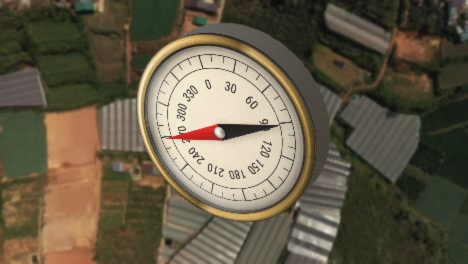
270 °
